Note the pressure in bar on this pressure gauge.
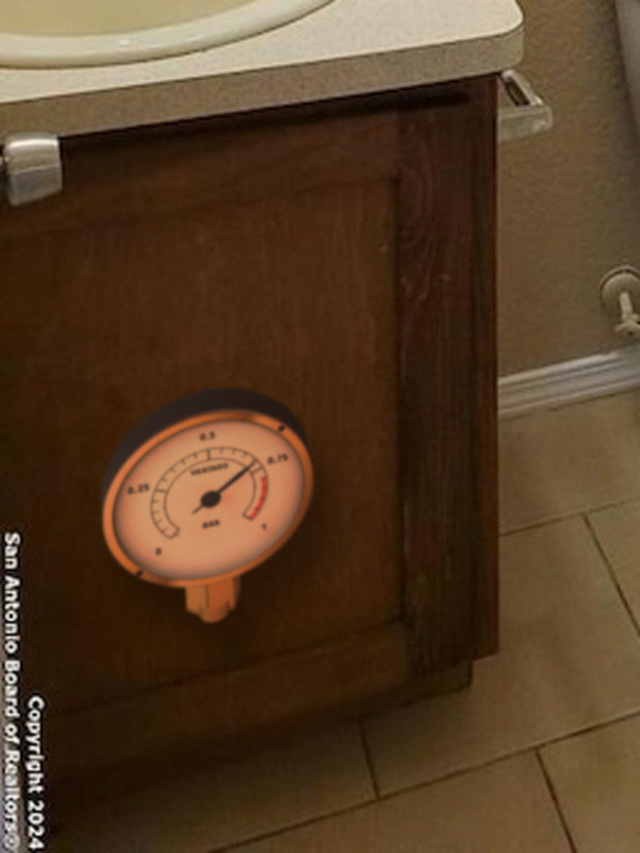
0.7 bar
